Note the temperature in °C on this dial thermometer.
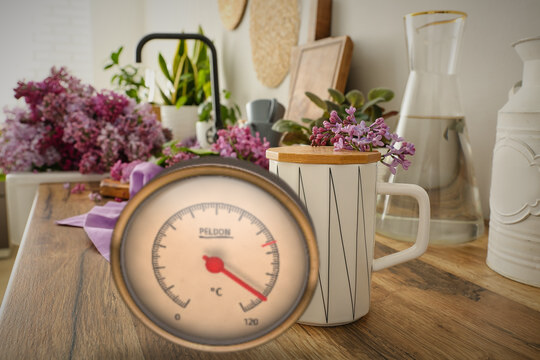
110 °C
